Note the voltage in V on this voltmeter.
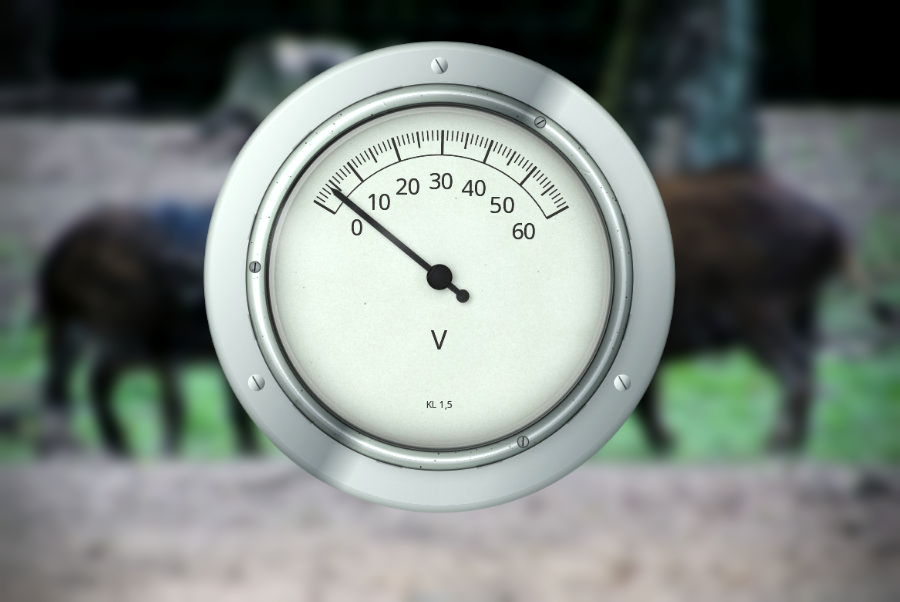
4 V
